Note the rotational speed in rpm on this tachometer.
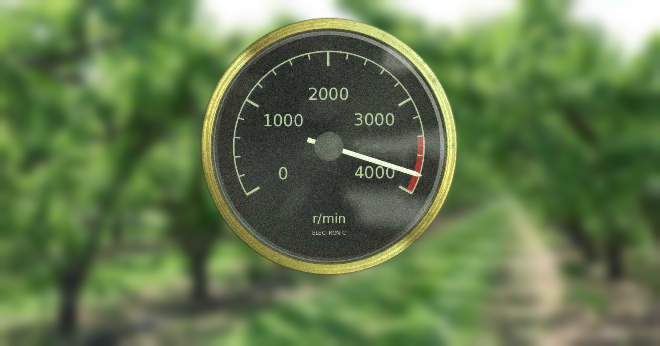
3800 rpm
